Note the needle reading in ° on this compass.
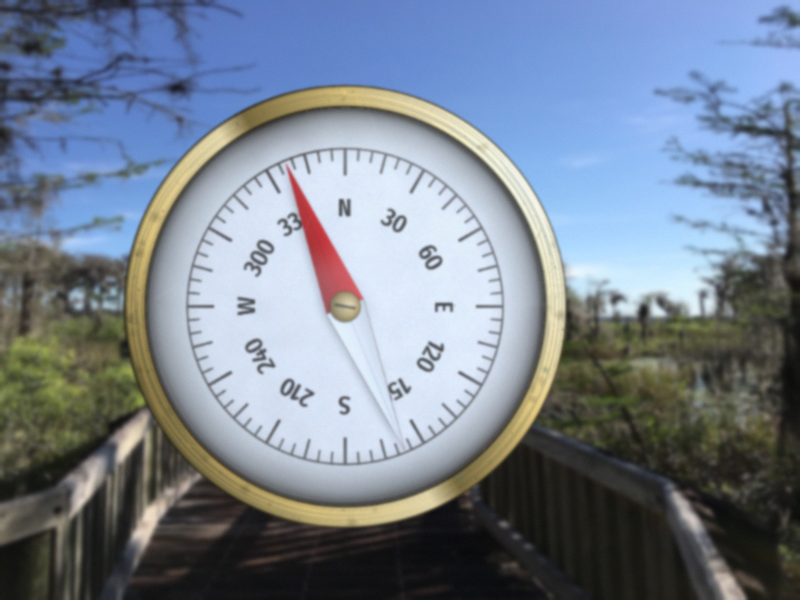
337.5 °
